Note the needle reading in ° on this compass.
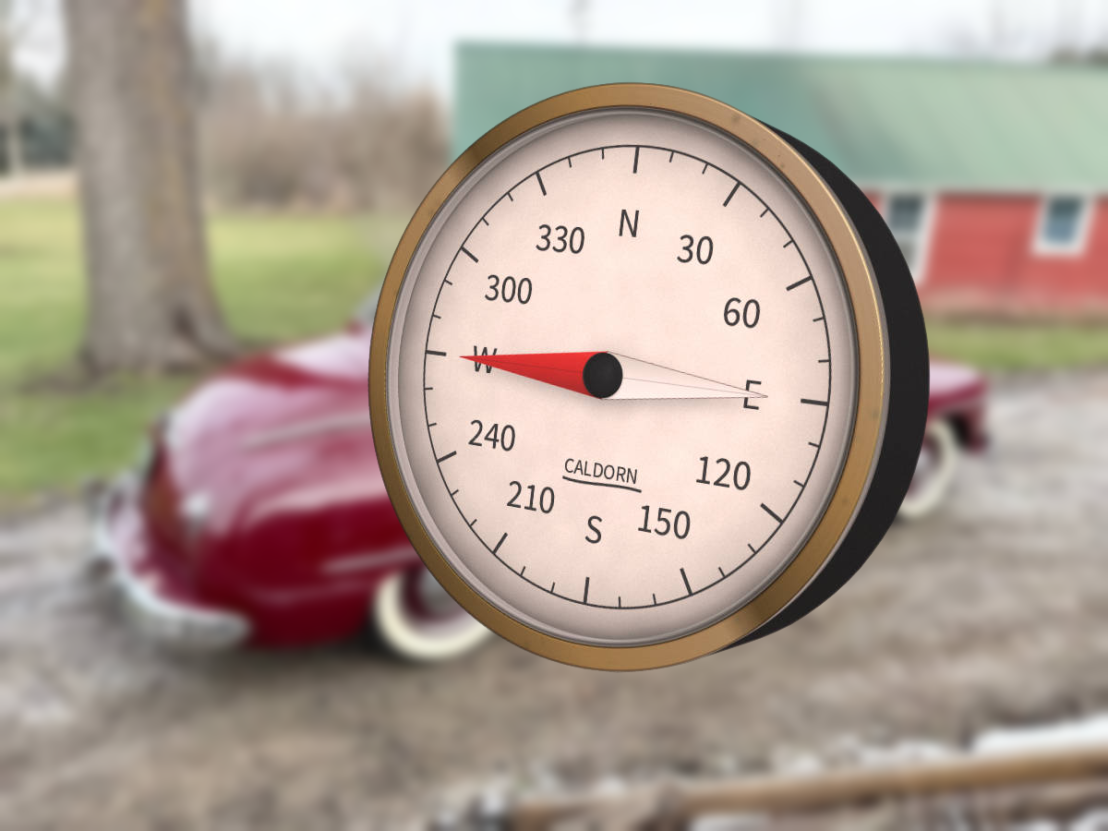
270 °
